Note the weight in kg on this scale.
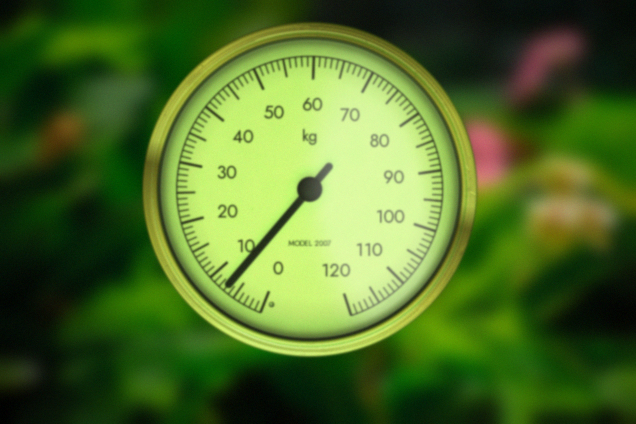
7 kg
